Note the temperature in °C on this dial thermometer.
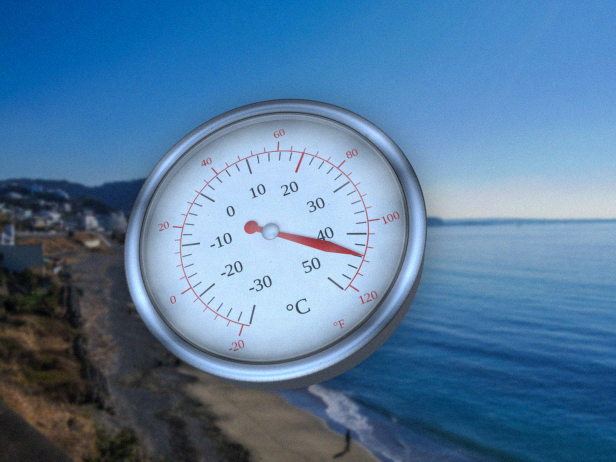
44 °C
